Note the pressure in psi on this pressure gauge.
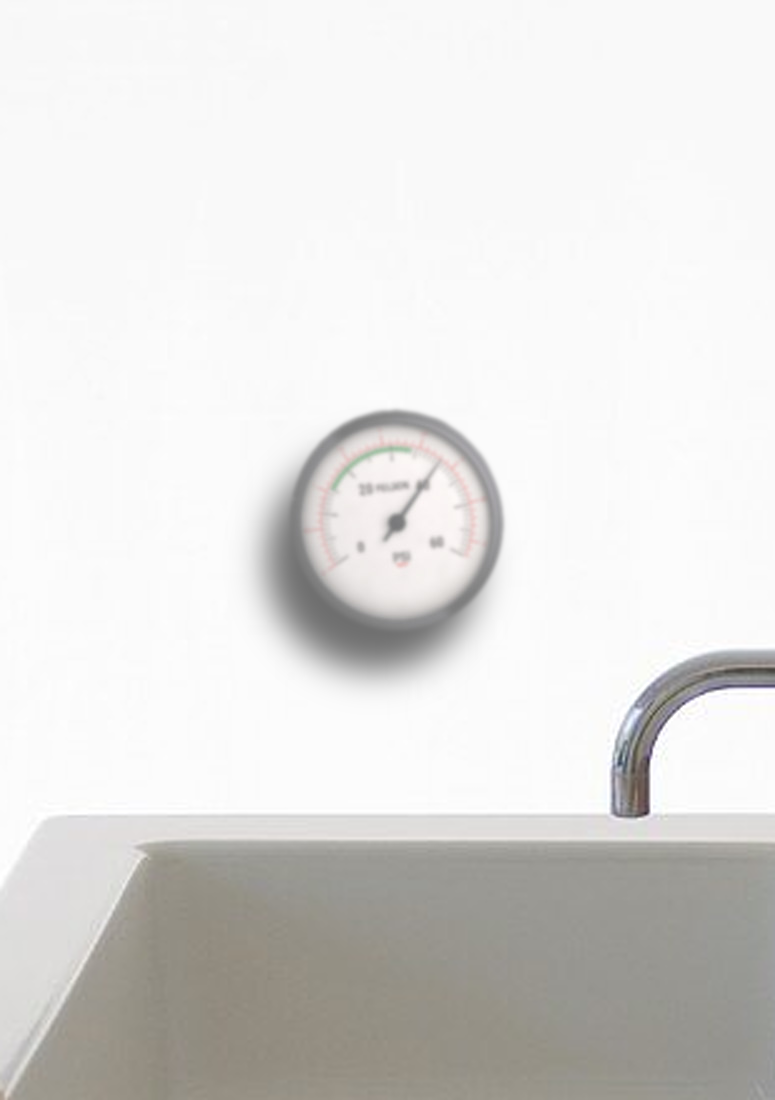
40 psi
